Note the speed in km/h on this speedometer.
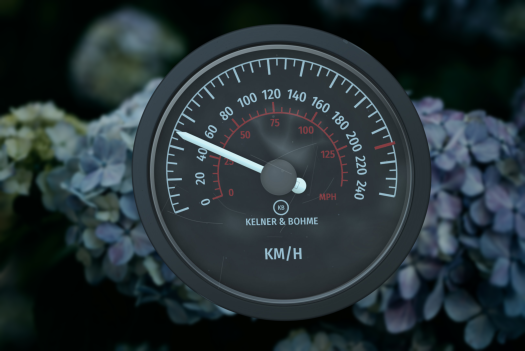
50 km/h
